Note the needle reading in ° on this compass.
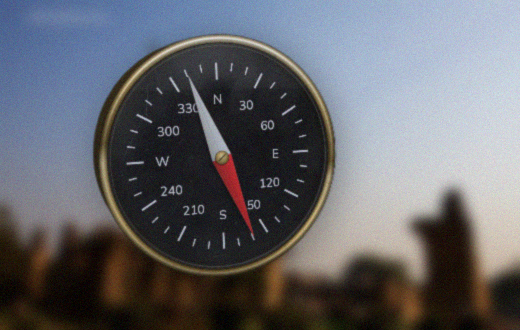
160 °
